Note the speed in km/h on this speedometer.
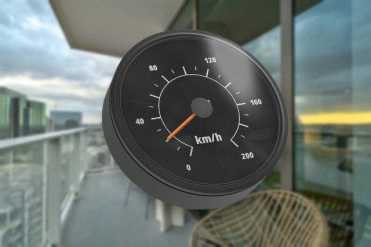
20 km/h
